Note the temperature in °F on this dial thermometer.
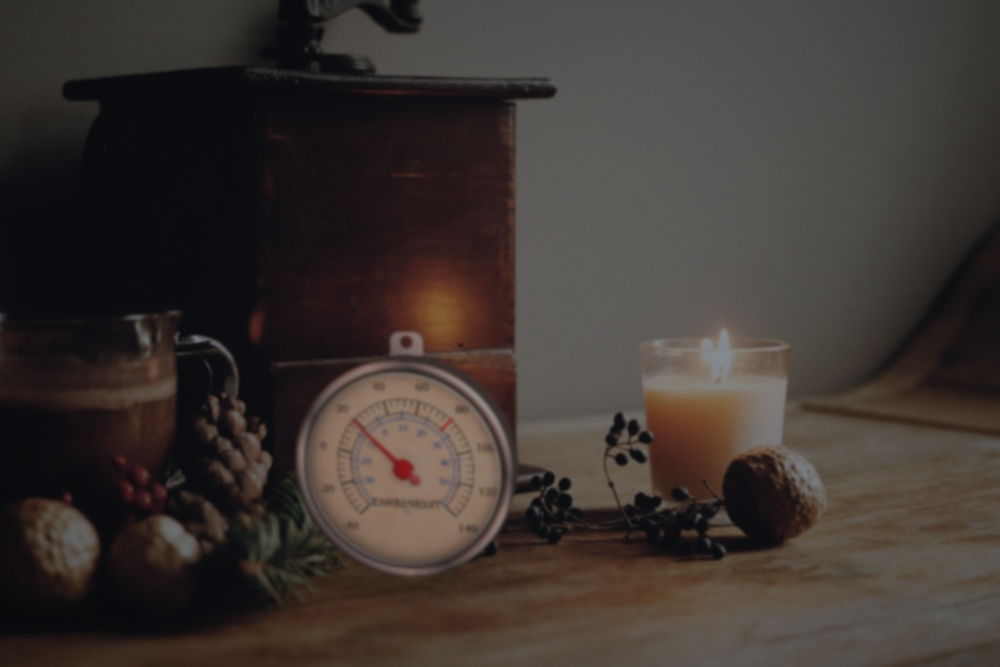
20 °F
